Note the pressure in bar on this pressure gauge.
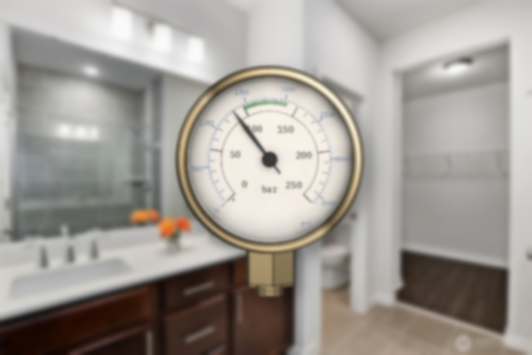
90 bar
